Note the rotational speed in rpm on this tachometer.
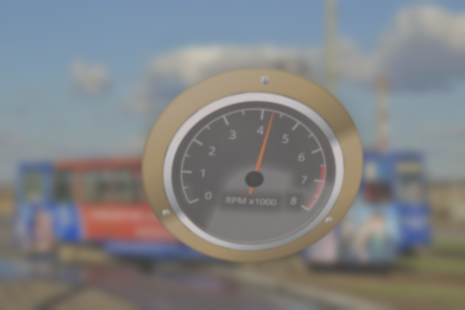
4250 rpm
